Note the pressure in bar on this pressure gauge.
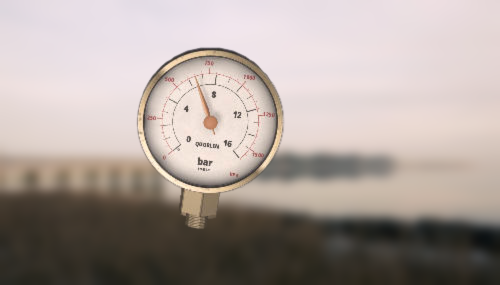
6.5 bar
